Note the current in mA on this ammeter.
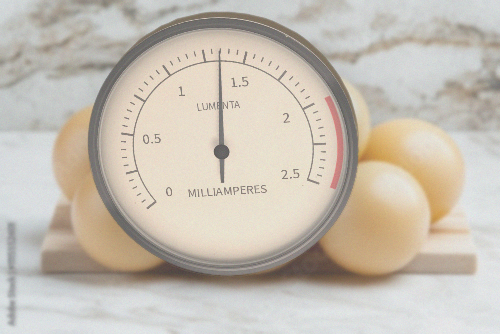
1.35 mA
